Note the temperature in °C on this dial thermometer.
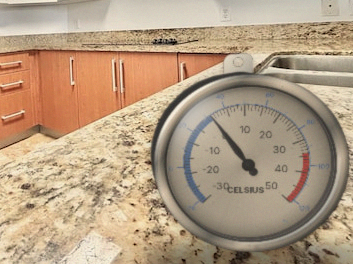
0 °C
